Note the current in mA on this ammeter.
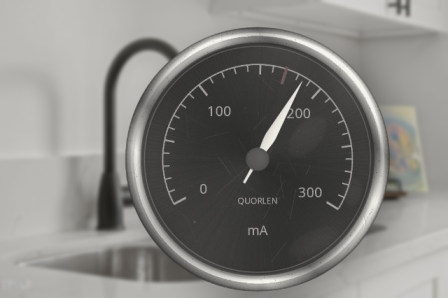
185 mA
